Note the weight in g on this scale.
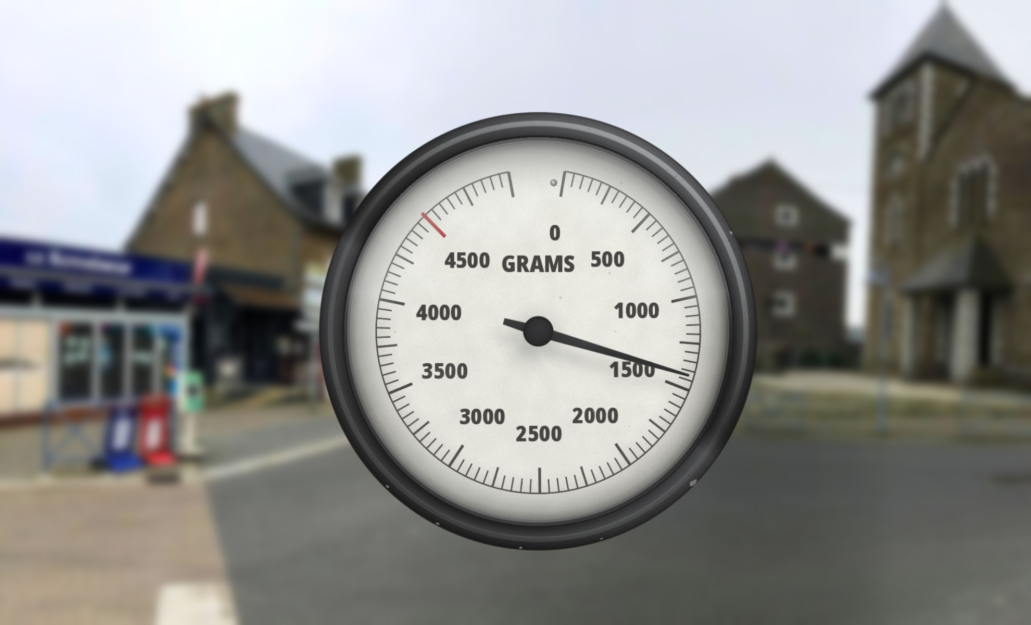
1425 g
